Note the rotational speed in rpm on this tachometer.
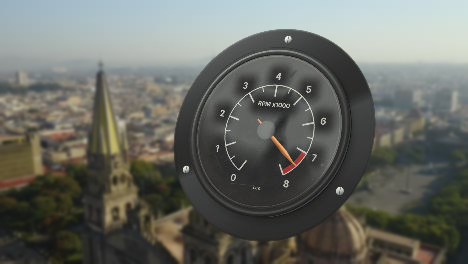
7500 rpm
